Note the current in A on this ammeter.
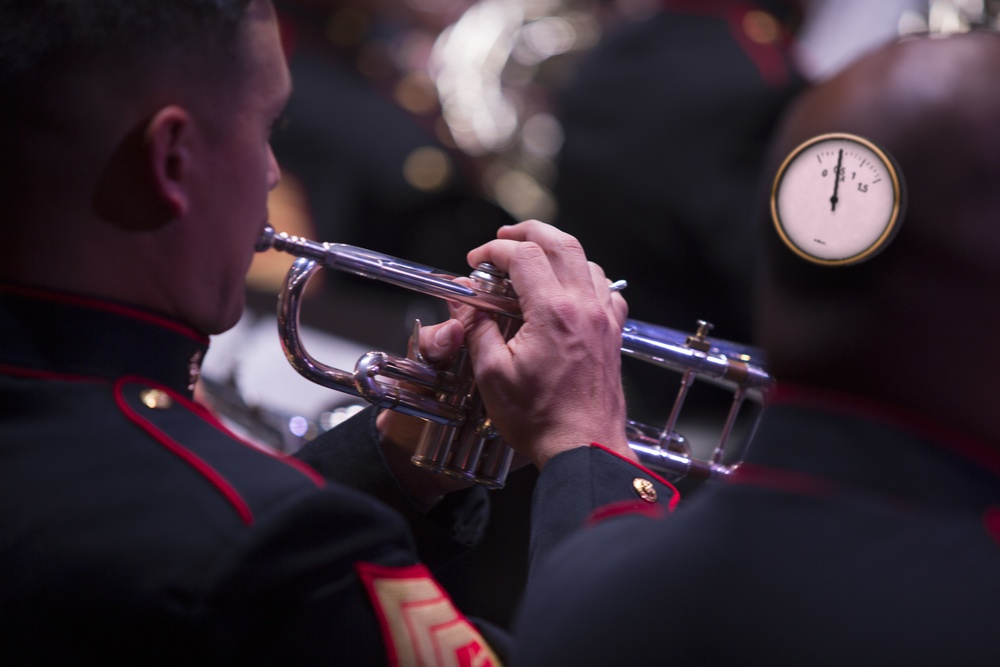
0.5 A
